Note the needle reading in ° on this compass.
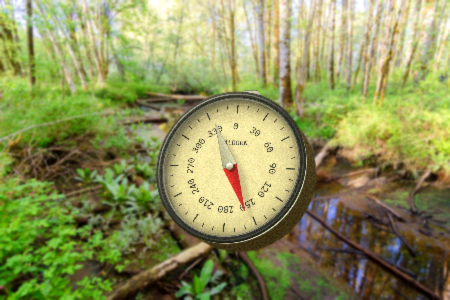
155 °
